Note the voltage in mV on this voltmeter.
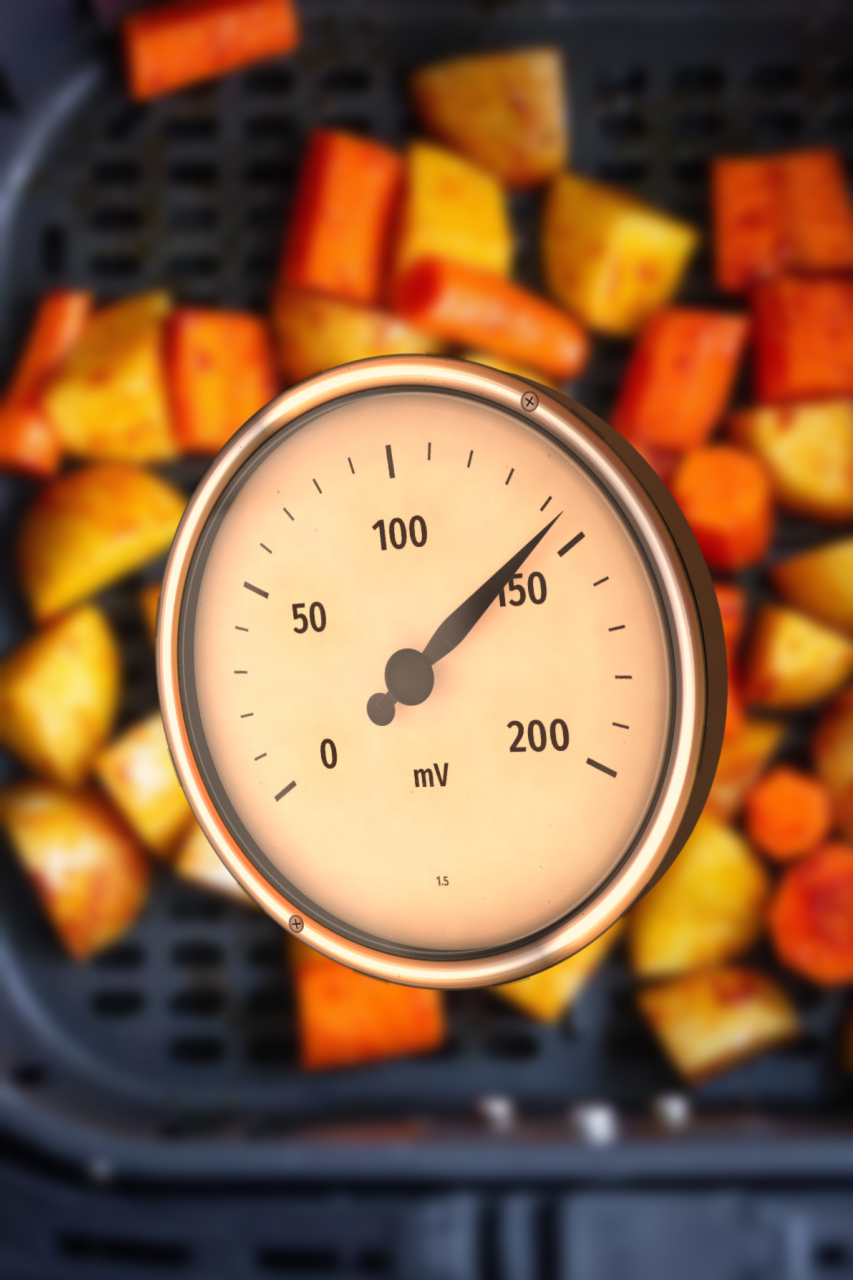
145 mV
